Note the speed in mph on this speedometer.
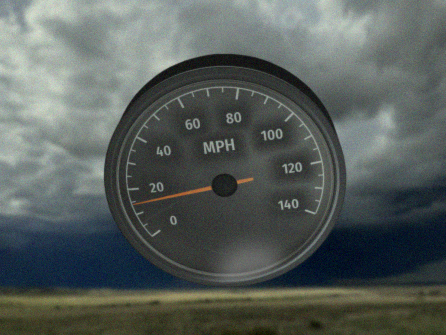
15 mph
